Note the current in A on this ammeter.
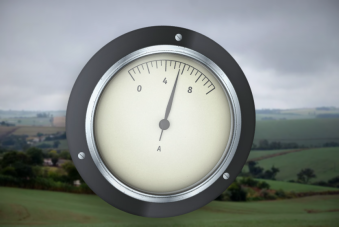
5.5 A
